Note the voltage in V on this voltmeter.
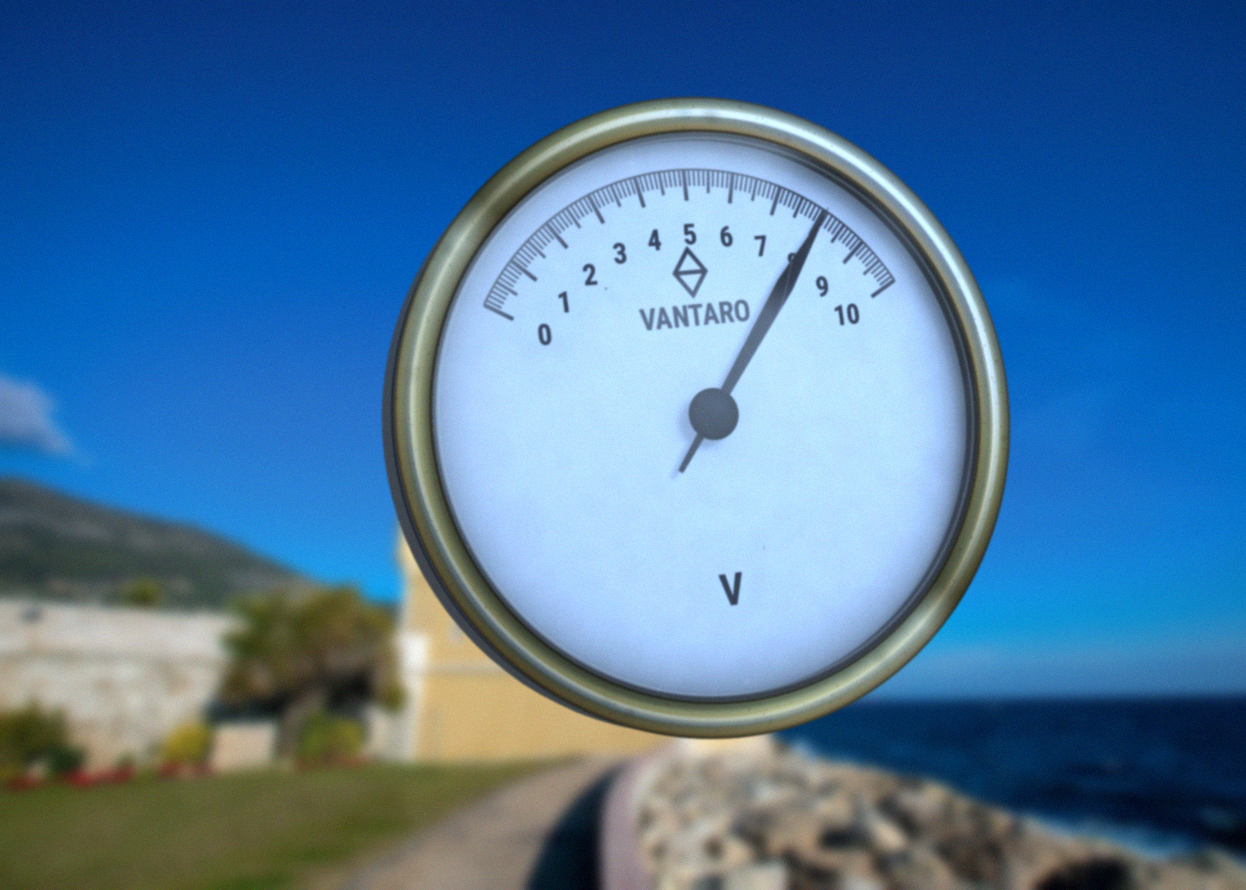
8 V
